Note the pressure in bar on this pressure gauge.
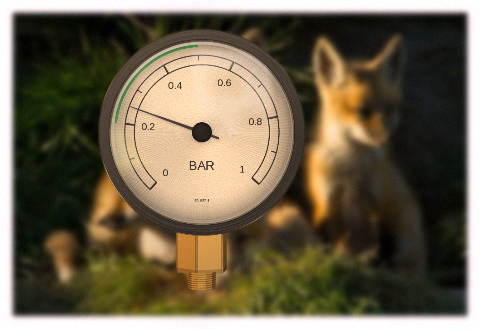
0.25 bar
